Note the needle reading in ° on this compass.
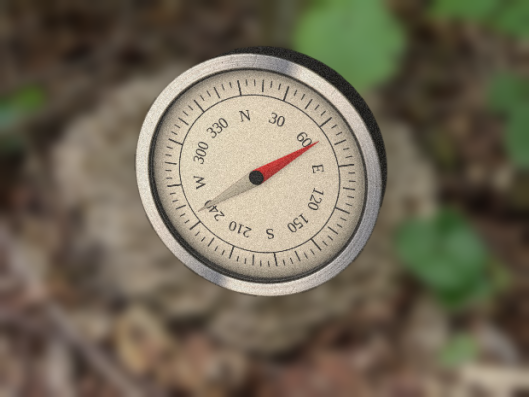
67.5 °
